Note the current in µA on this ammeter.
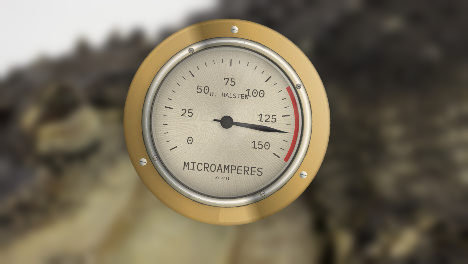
135 µA
